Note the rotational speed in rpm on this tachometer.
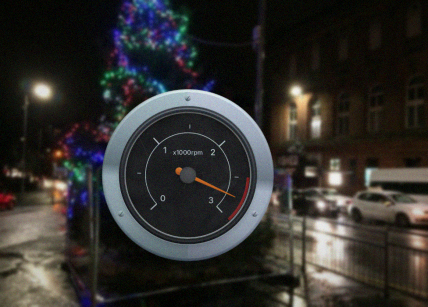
2750 rpm
